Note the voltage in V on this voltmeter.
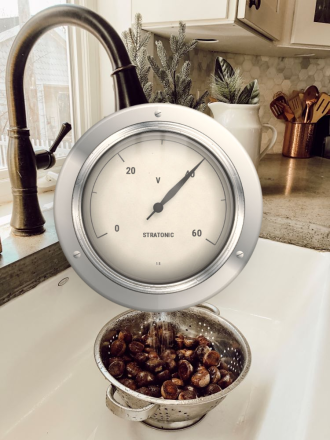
40 V
